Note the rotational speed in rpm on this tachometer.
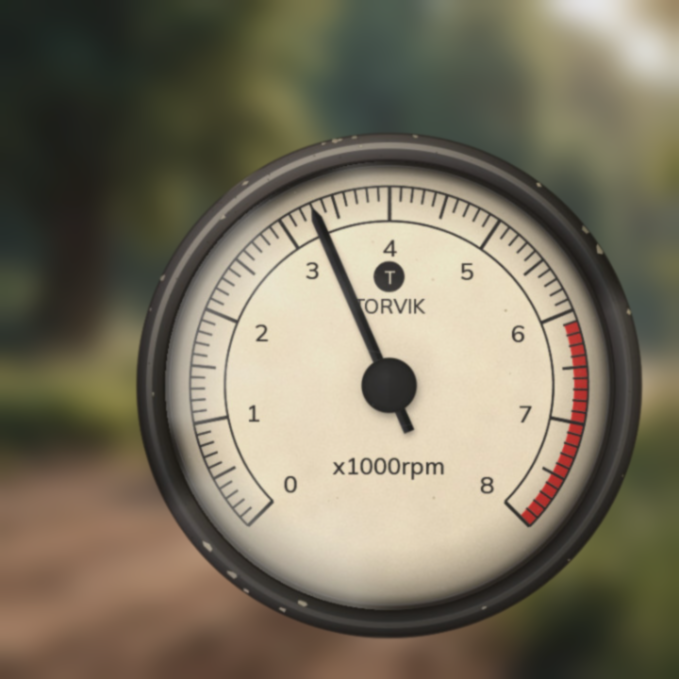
3300 rpm
